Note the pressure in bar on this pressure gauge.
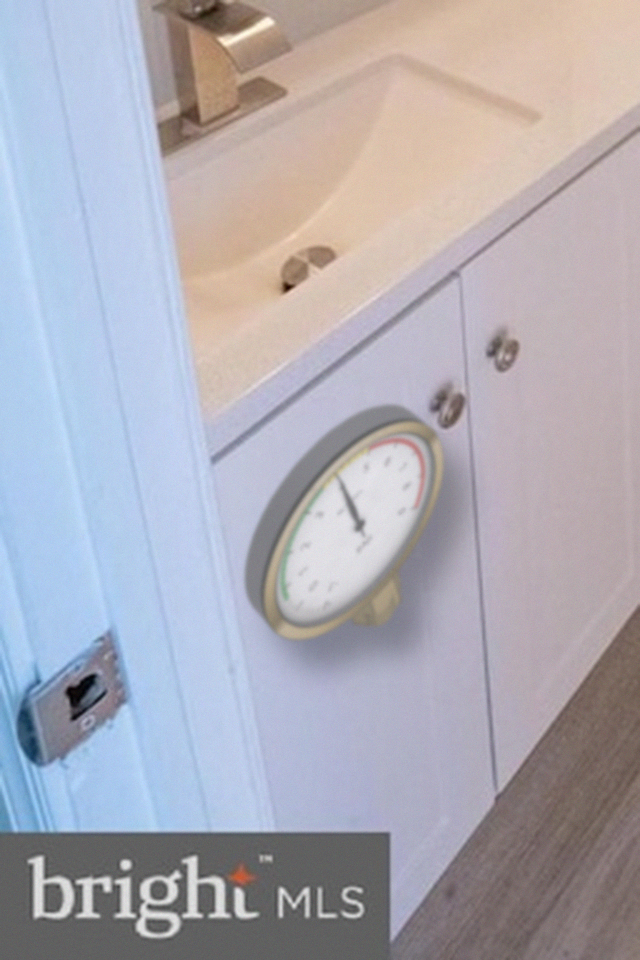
4 bar
